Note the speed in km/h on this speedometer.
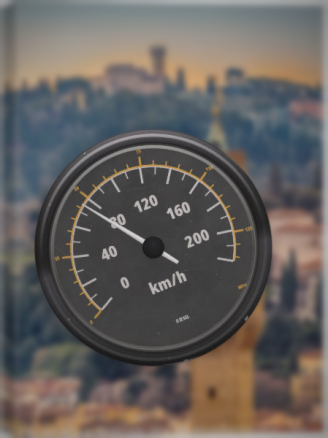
75 km/h
